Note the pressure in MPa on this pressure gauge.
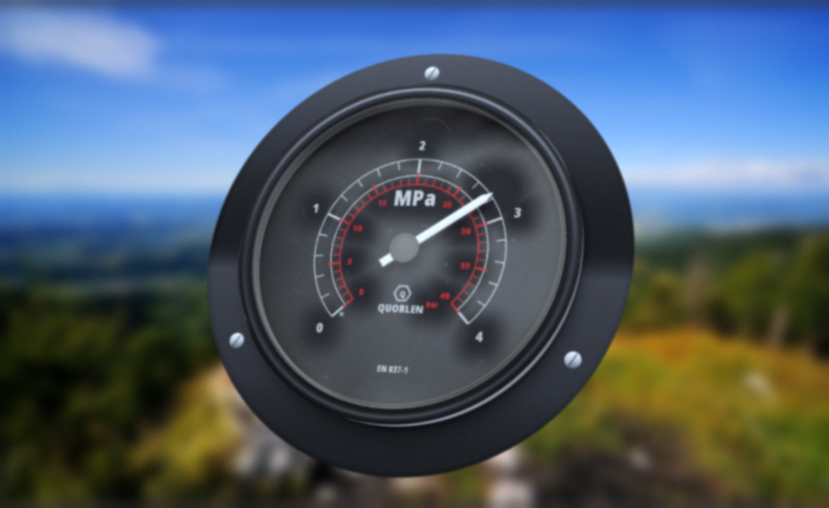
2.8 MPa
